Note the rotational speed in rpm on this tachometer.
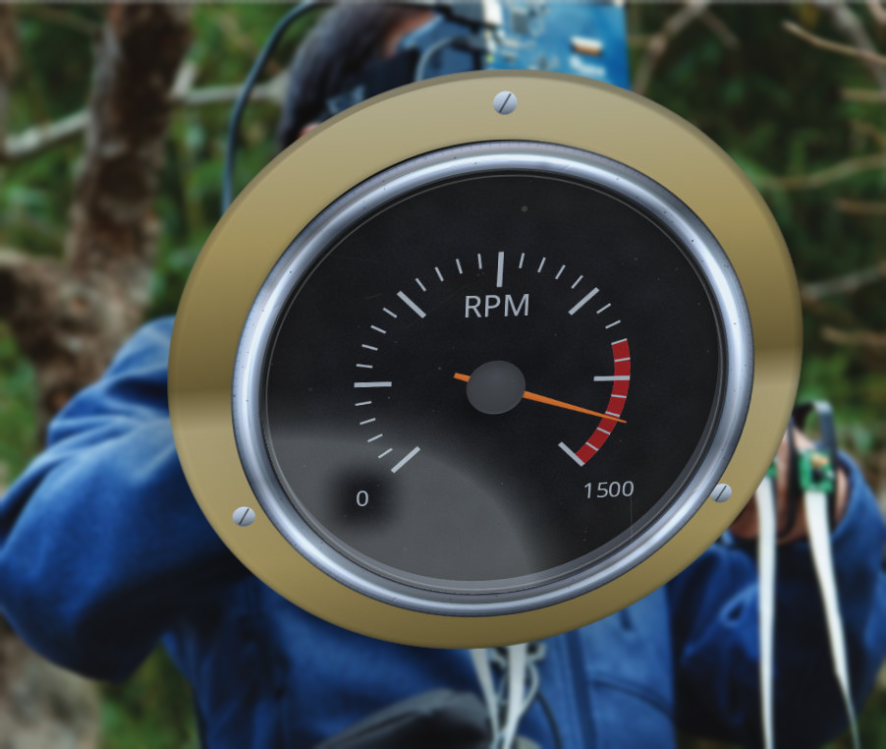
1350 rpm
